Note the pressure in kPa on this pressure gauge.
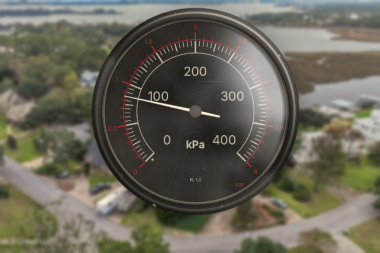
85 kPa
